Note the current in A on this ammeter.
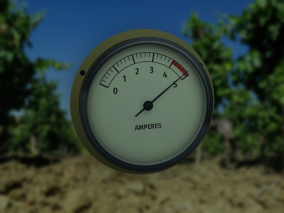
4.8 A
